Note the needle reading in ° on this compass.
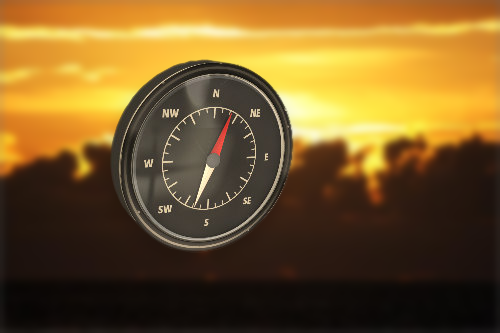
20 °
